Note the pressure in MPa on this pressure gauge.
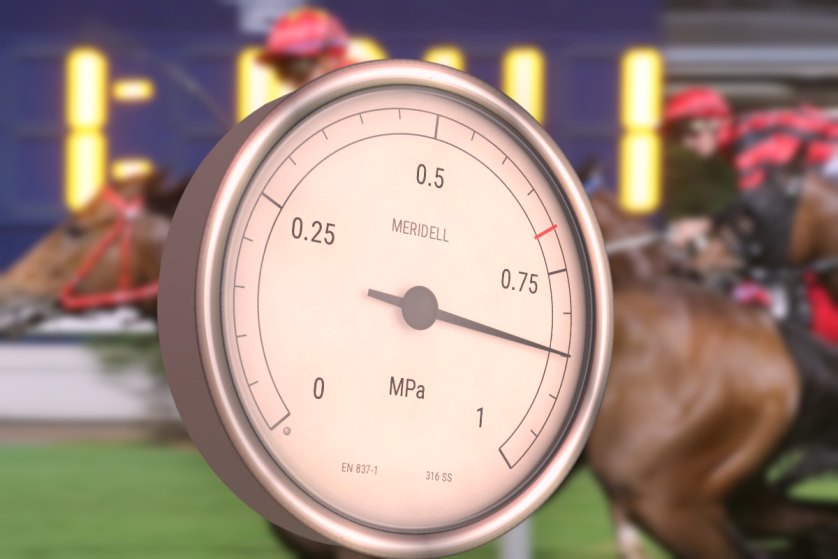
0.85 MPa
